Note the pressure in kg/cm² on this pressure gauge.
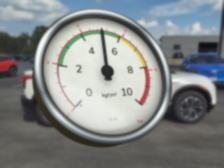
5 kg/cm²
